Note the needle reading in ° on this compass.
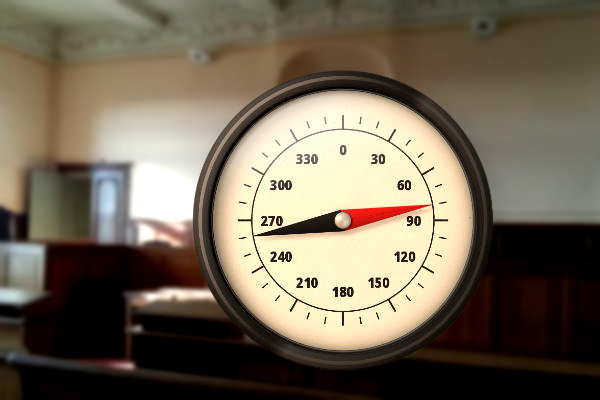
80 °
